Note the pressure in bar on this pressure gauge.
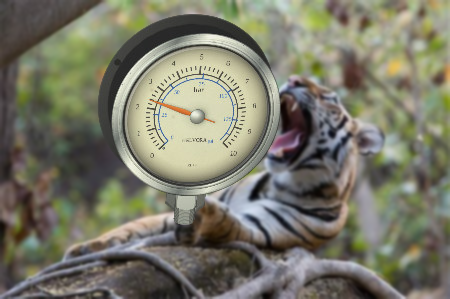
2.4 bar
